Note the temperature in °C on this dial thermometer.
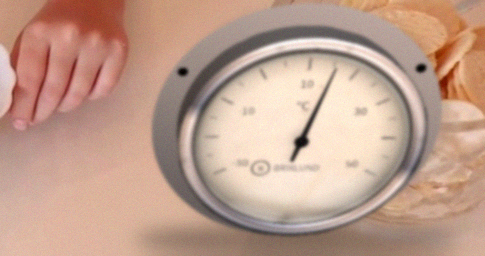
15 °C
